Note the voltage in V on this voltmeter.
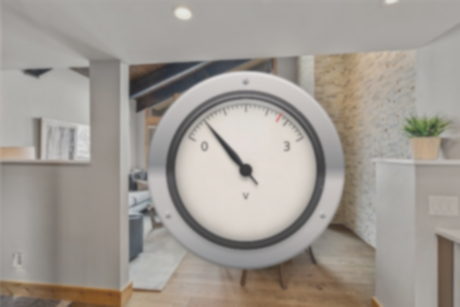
0.5 V
